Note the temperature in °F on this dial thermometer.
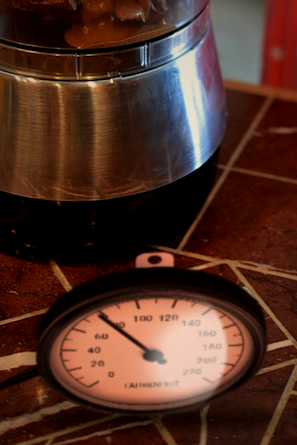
80 °F
